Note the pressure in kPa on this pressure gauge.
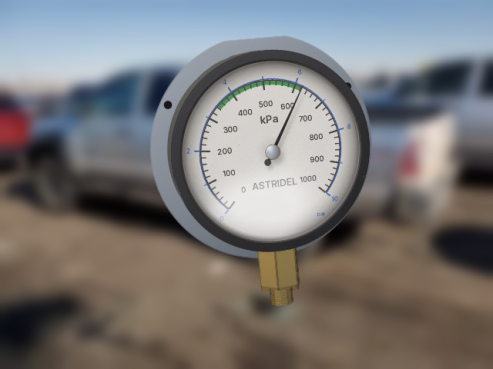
620 kPa
